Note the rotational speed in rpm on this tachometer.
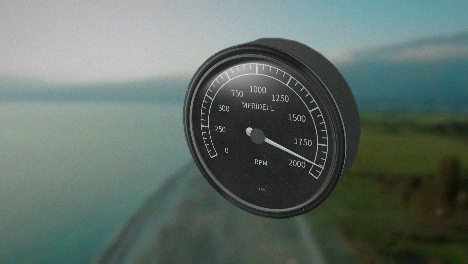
1900 rpm
